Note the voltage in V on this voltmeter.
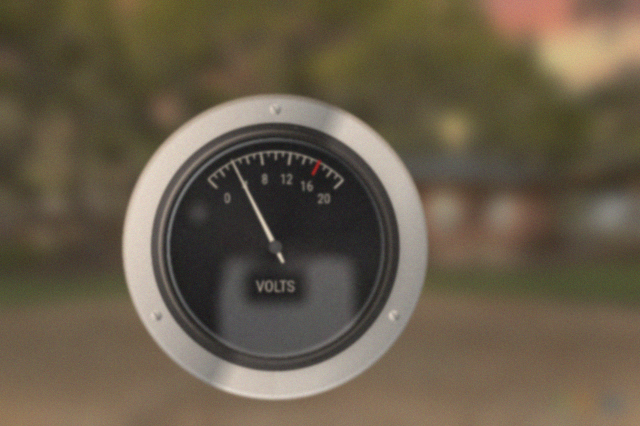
4 V
